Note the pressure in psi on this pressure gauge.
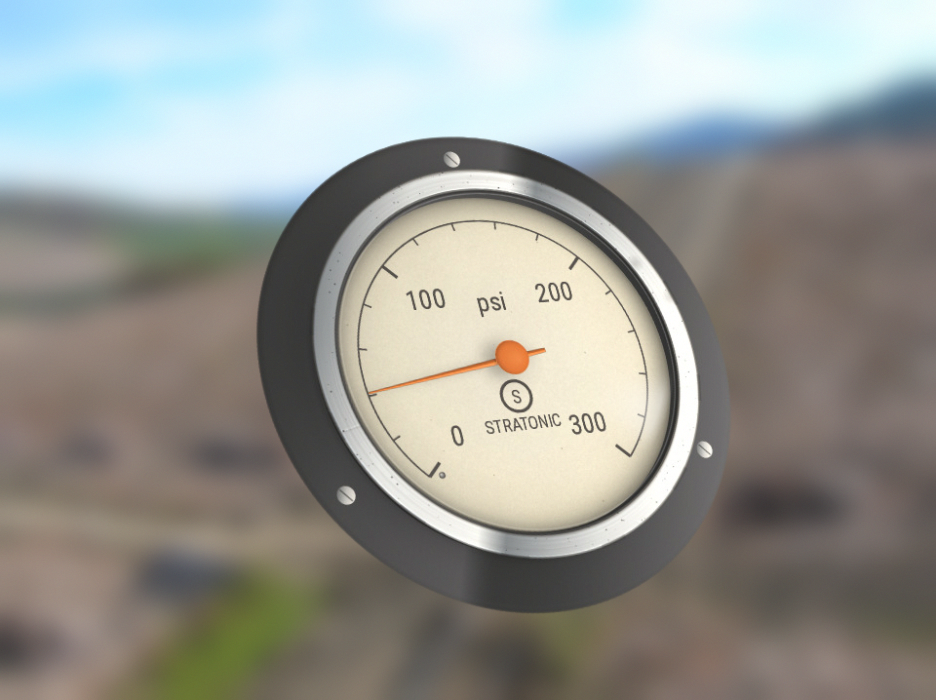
40 psi
